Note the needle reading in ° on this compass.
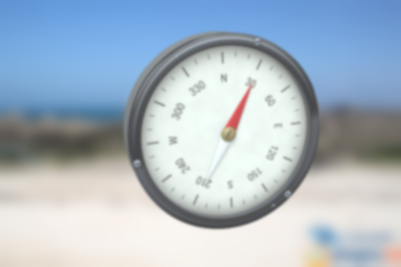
30 °
